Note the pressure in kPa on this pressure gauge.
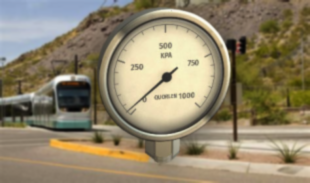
25 kPa
